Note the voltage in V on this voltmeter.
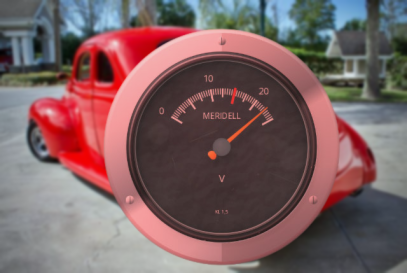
22.5 V
